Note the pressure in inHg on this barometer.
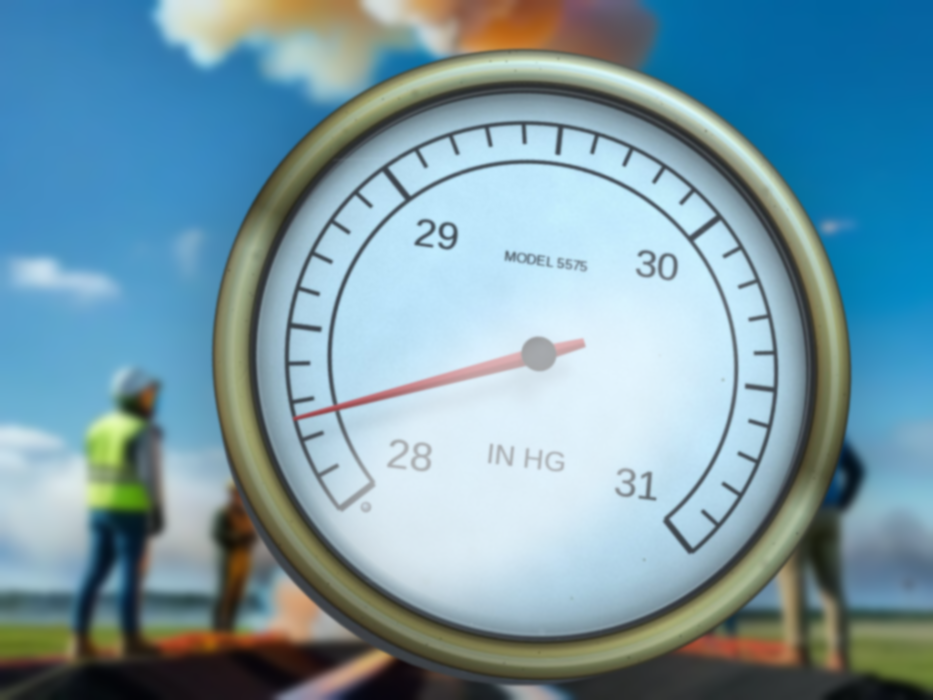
28.25 inHg
